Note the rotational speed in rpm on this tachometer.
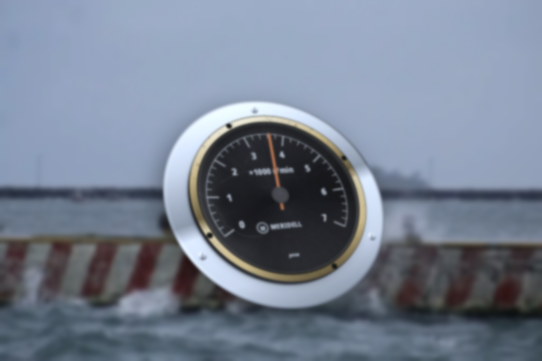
3600 rpm
